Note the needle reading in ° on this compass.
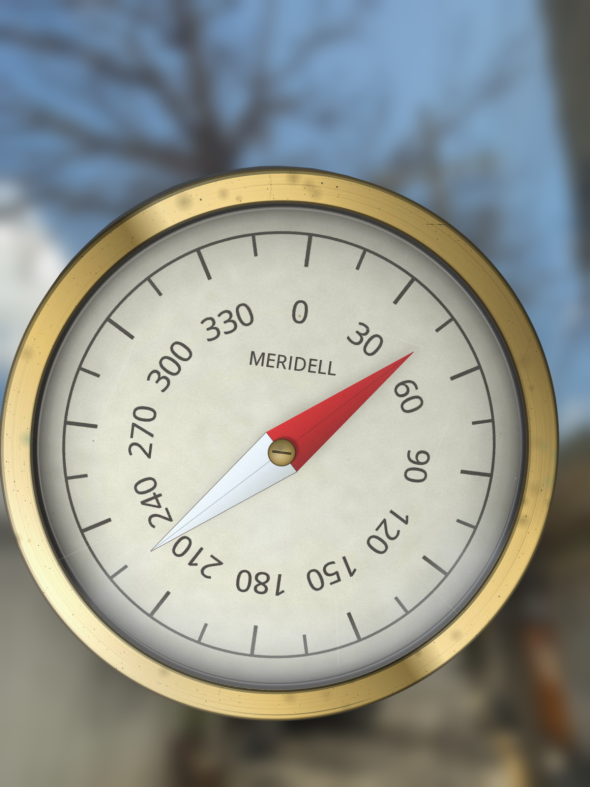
45 °
